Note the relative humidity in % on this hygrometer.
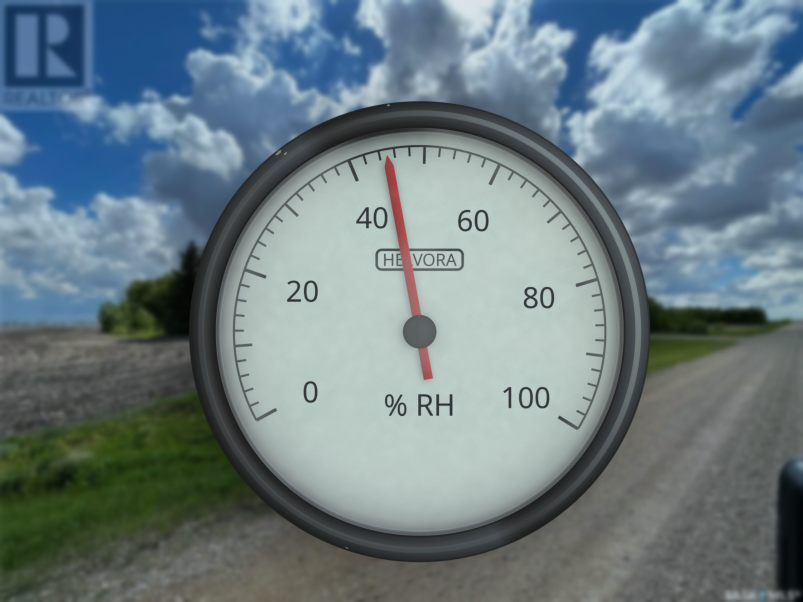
45 %
